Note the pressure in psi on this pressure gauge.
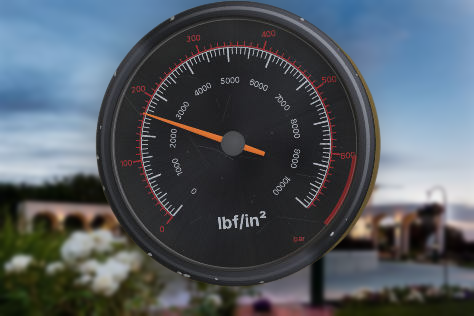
2500 psi
